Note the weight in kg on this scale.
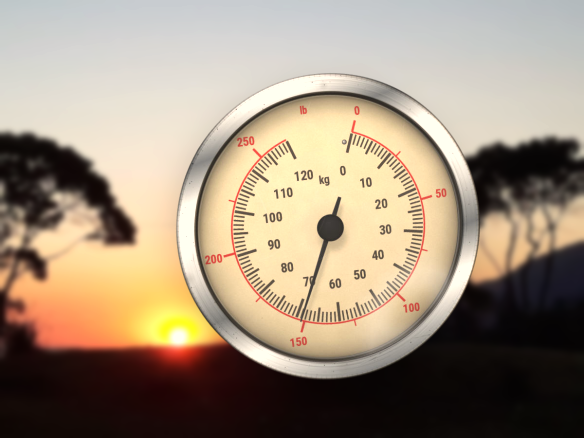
69 kg
